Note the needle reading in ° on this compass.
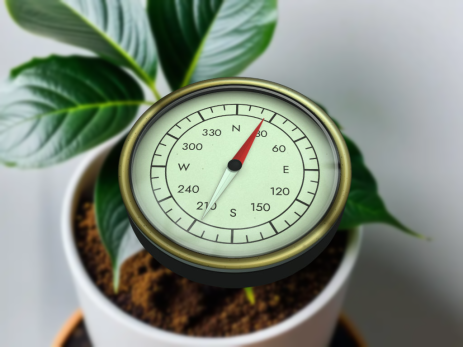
25 °
